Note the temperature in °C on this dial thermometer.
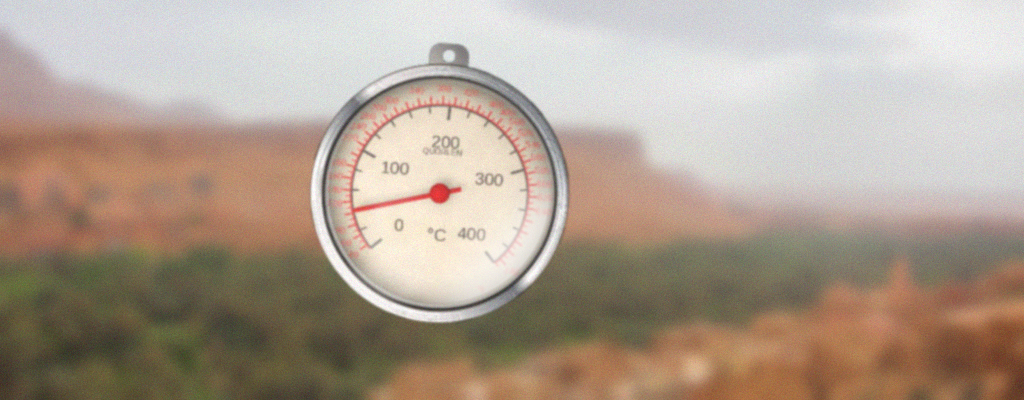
40 °C
